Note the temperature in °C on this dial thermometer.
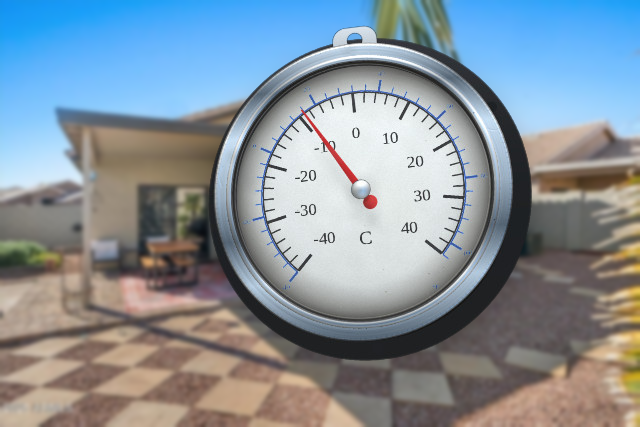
-9 °C
